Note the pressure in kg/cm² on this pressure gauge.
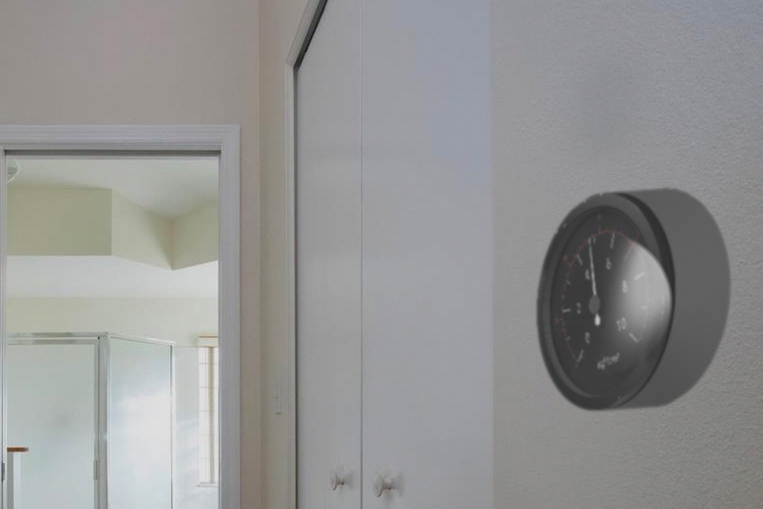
5 kg/cm²
